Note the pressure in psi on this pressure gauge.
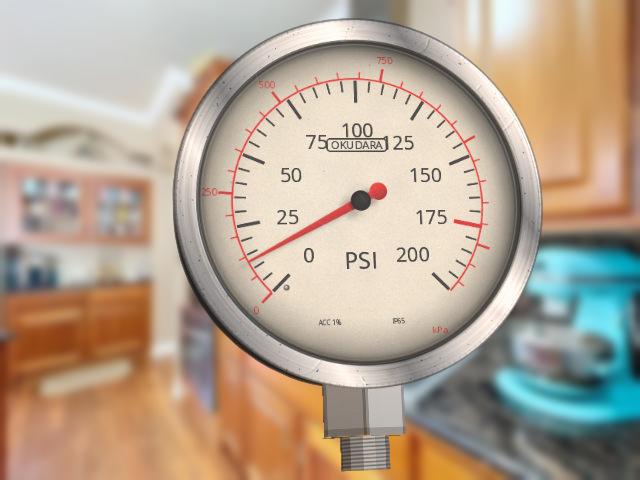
12.5 psi
